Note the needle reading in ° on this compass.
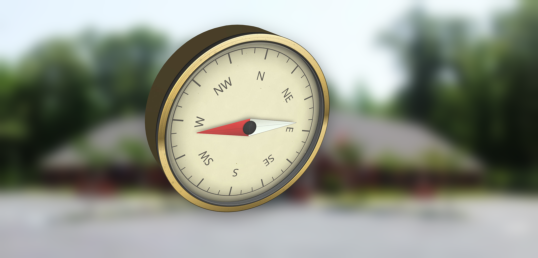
260 °
